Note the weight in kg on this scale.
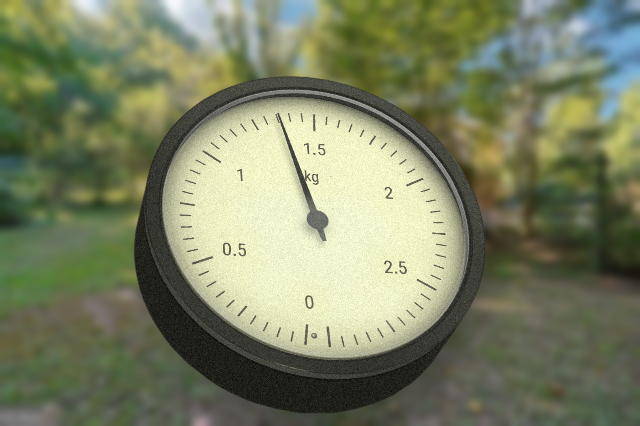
1.35 kg
